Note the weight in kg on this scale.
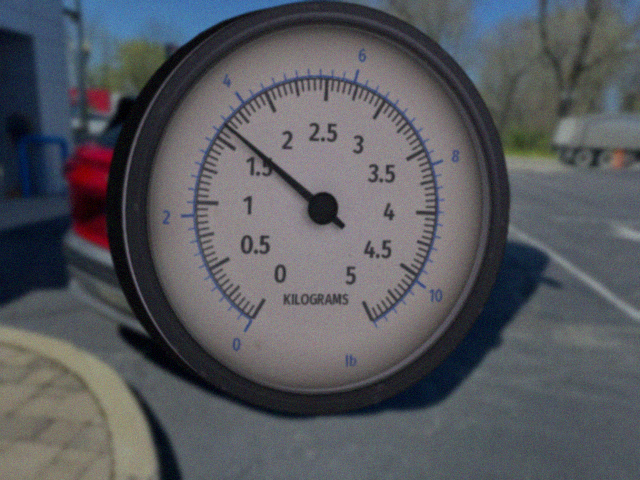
1.6 kg
